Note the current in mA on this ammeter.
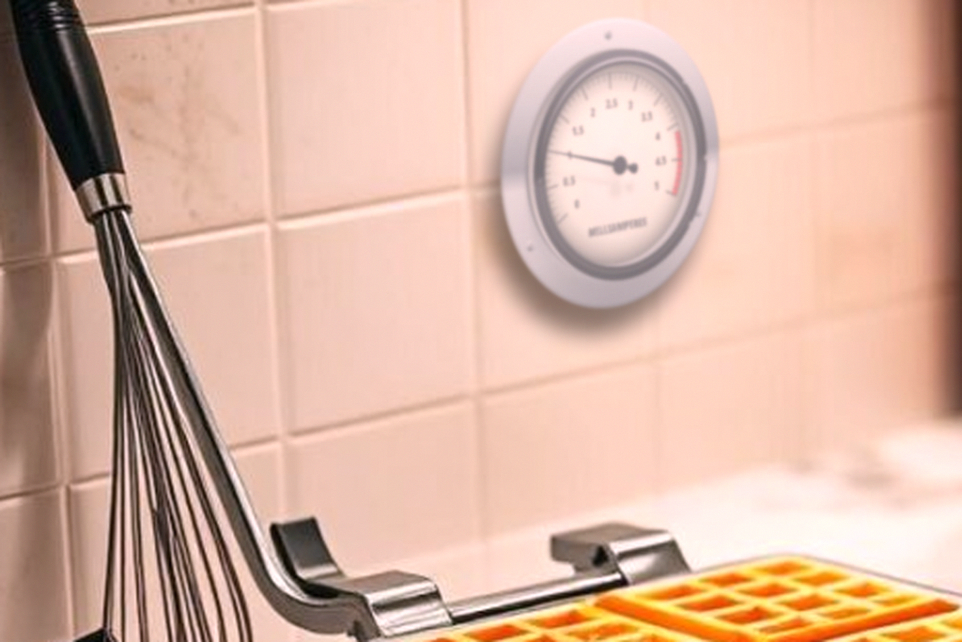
1 mA
